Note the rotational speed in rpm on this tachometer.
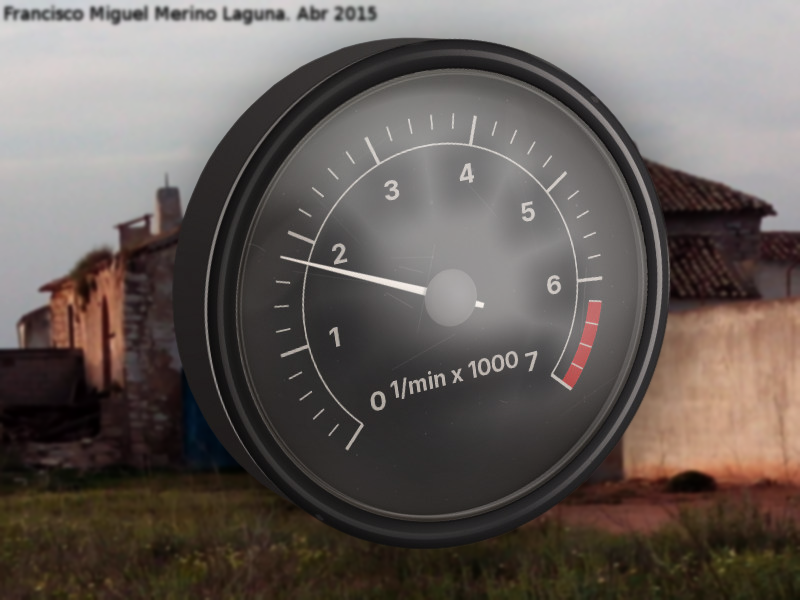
1800 rpm
